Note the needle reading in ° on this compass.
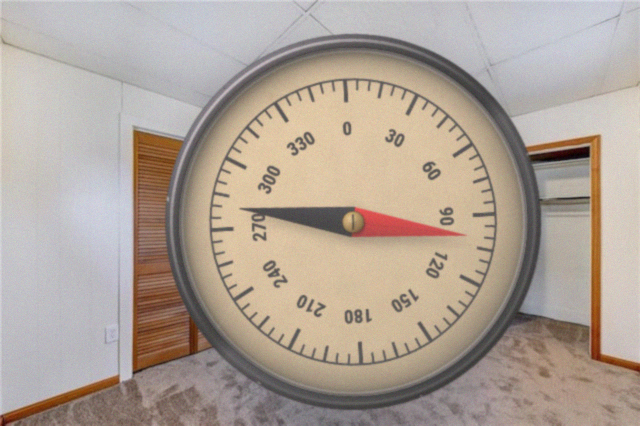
100 °
